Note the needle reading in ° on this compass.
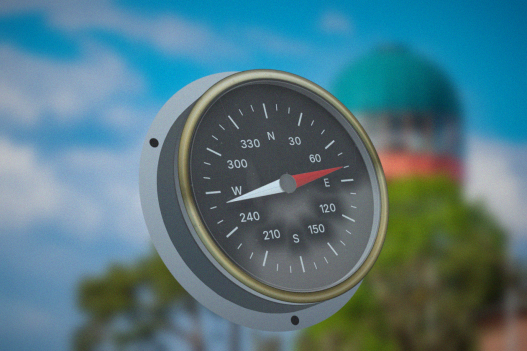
80 °
